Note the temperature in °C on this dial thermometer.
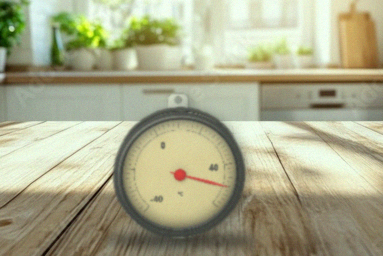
50 °C
